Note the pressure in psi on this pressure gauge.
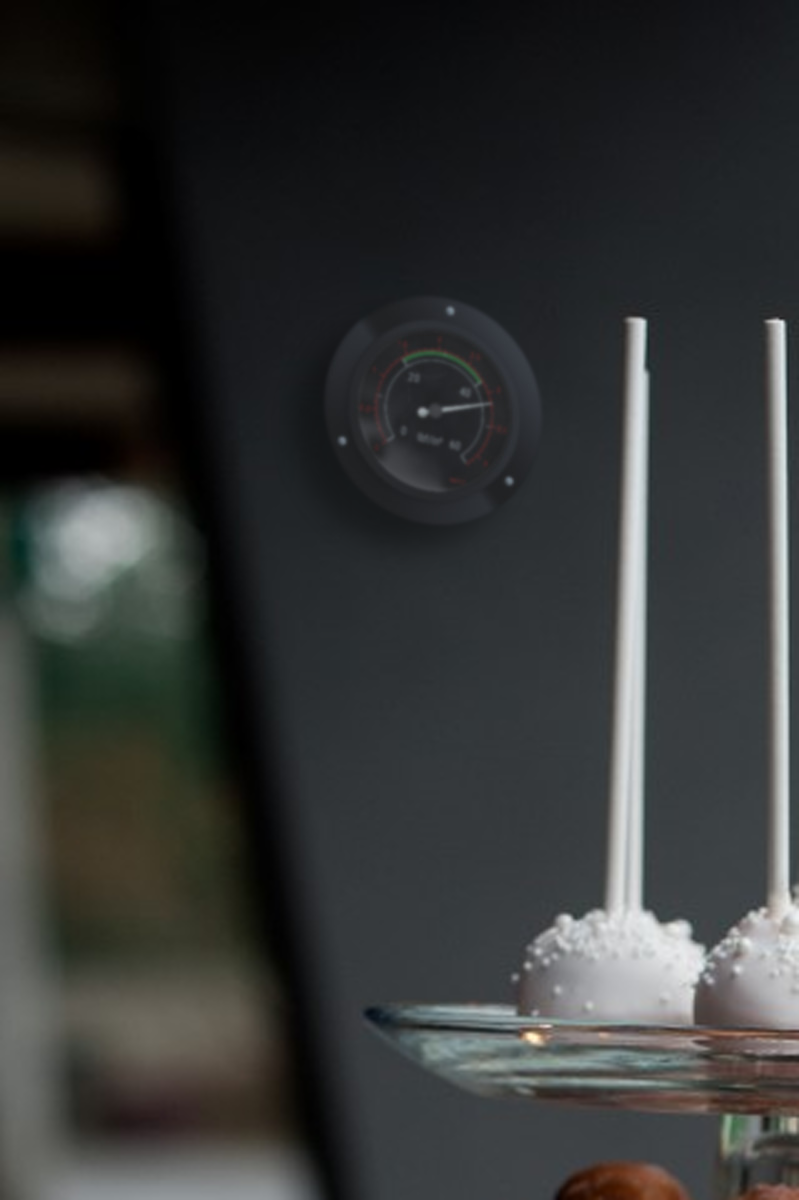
45 psi
